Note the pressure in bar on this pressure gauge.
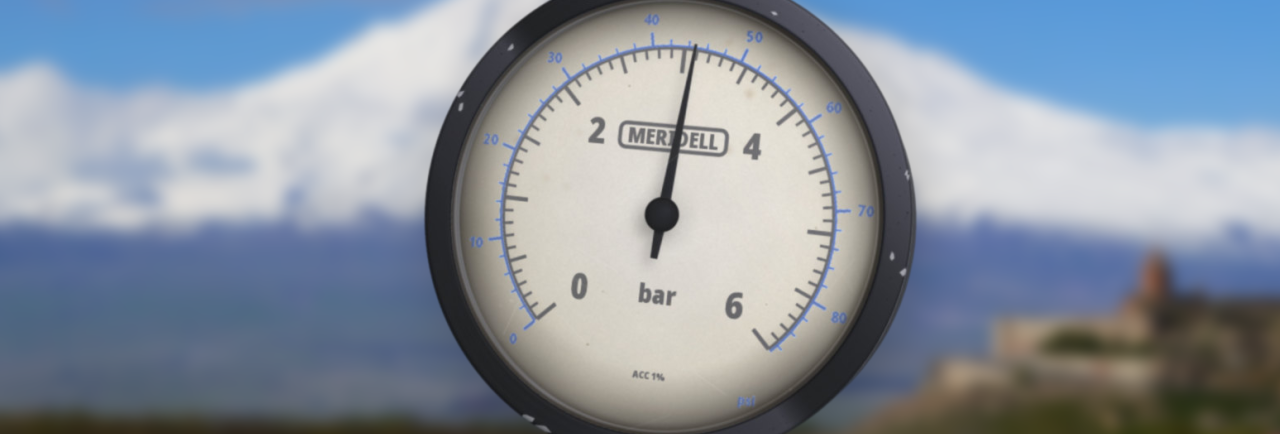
3.1 bar
